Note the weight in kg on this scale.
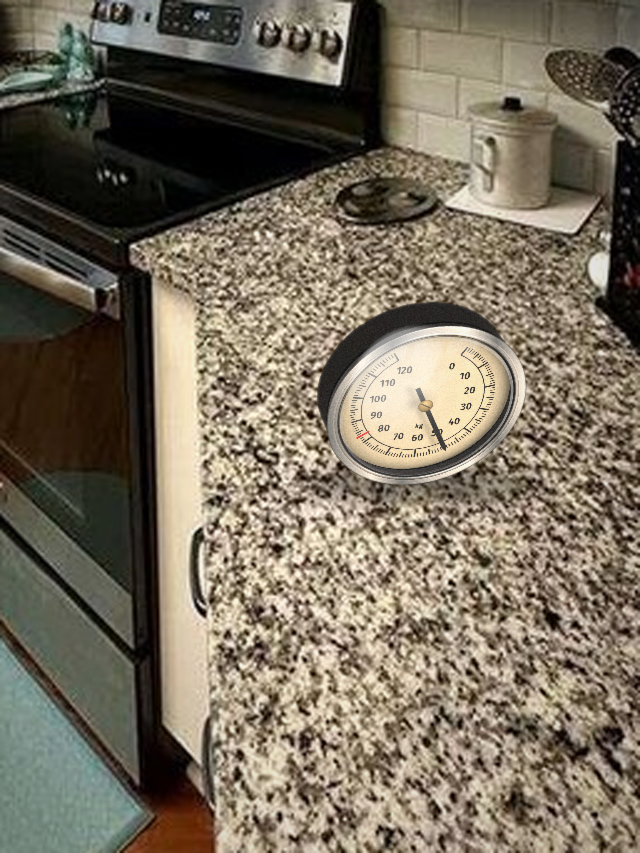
50 kg
